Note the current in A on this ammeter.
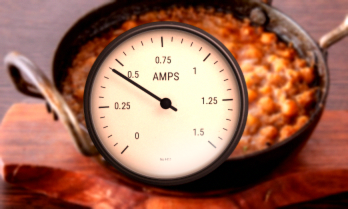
0.45 A
